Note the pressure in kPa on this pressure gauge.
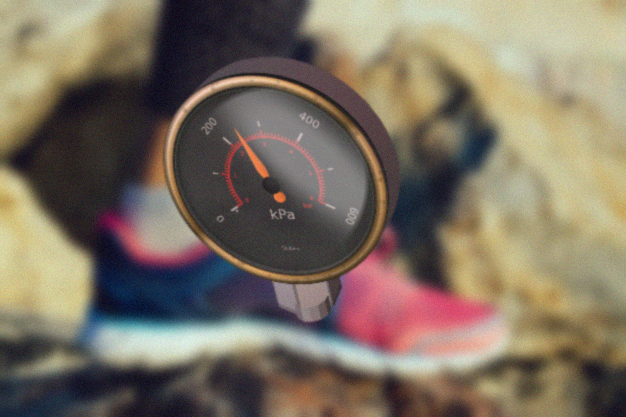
250 kPa
